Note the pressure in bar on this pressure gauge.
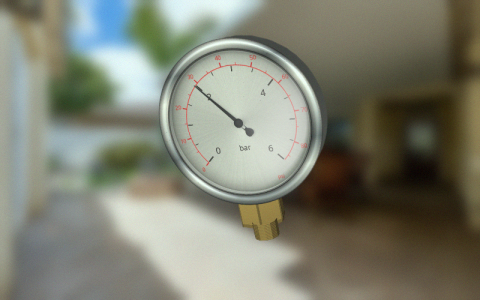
2 bar
